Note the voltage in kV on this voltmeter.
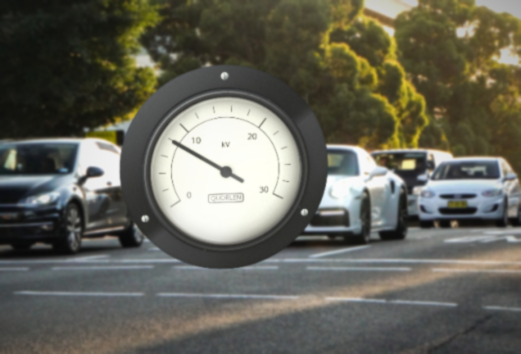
8 kV
